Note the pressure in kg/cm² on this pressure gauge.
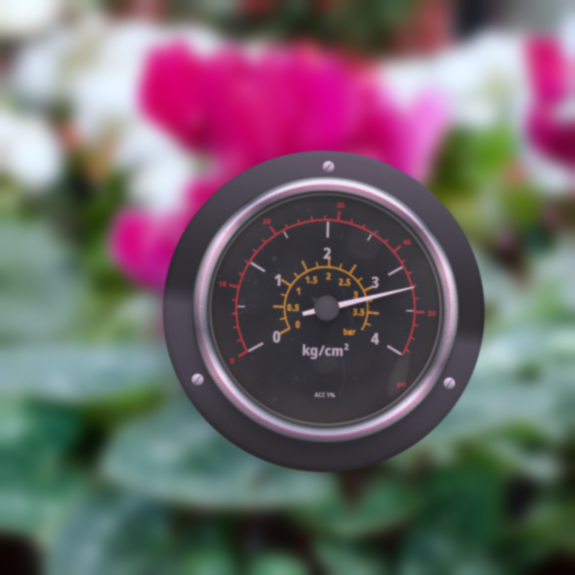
3.25 kg/cm²
